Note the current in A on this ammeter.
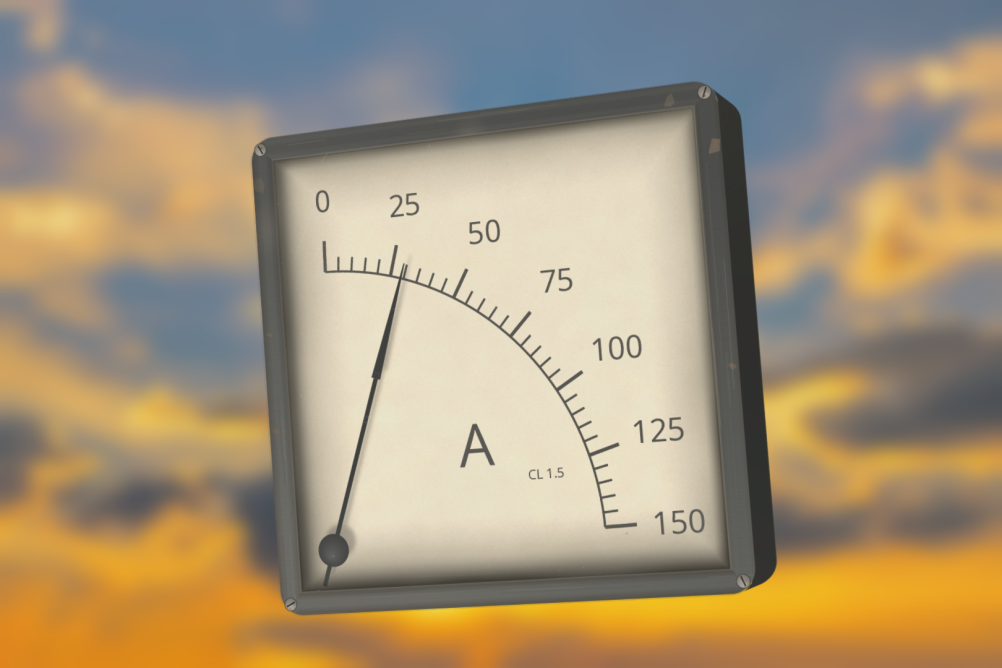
30 A
